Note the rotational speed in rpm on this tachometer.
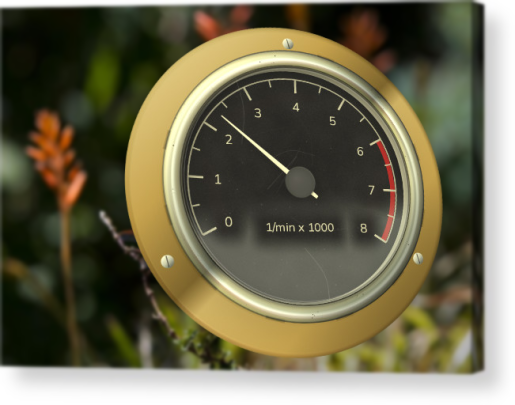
2250 rpm
